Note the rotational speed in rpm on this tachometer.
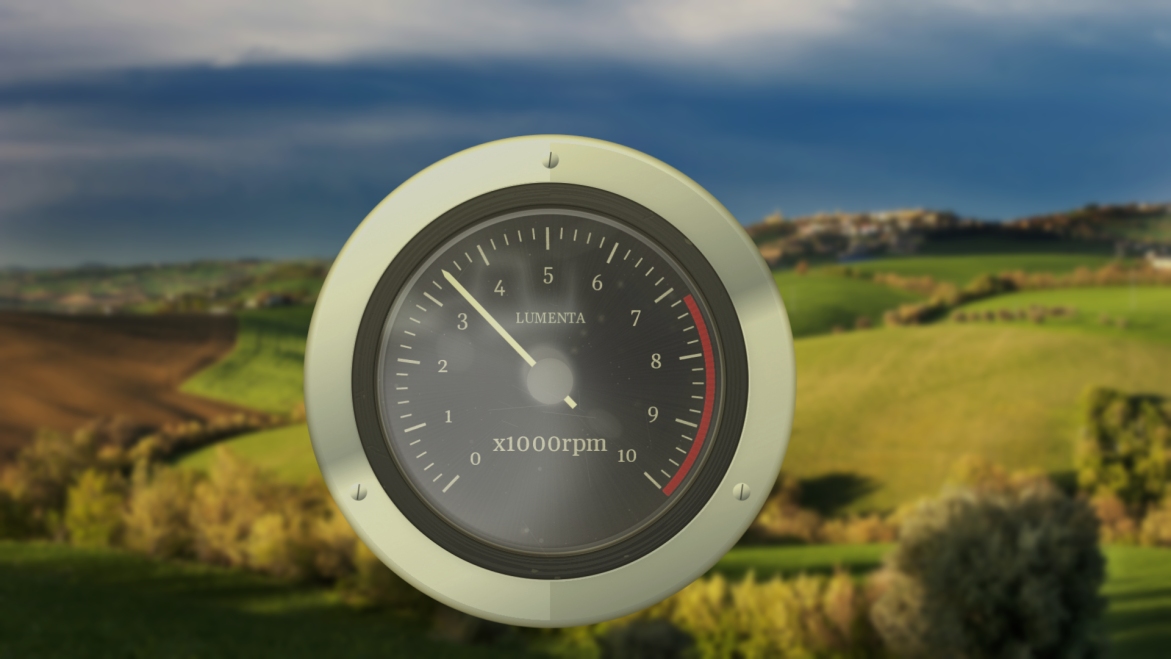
3400 rpm
